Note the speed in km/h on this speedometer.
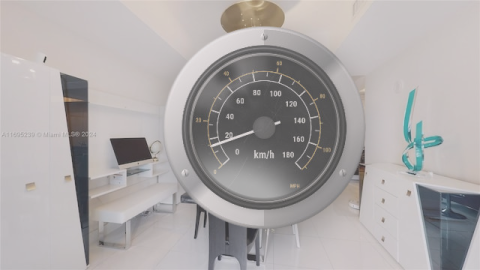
15 km/h
